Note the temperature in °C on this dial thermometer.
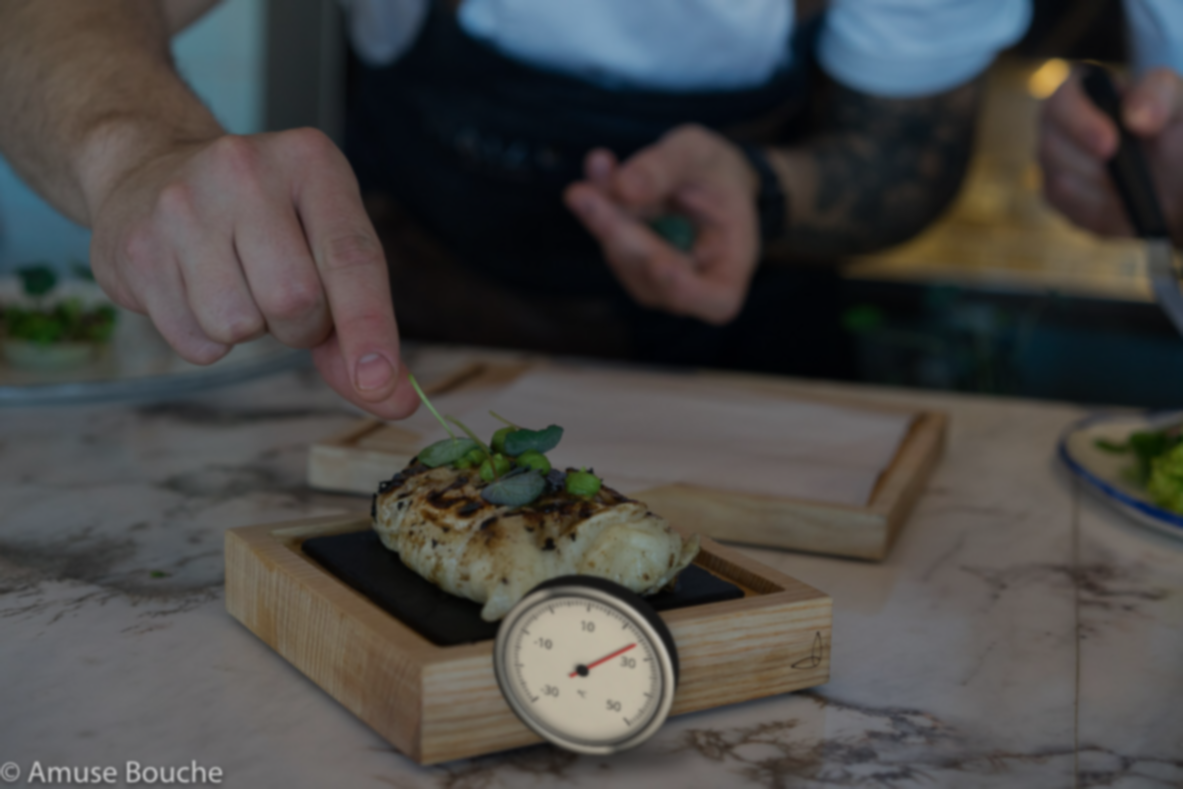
25 °C
